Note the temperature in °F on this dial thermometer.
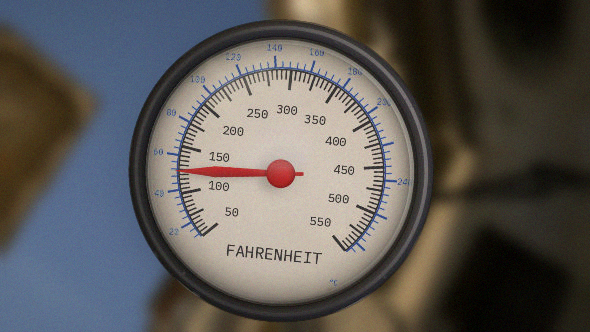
125 °F
